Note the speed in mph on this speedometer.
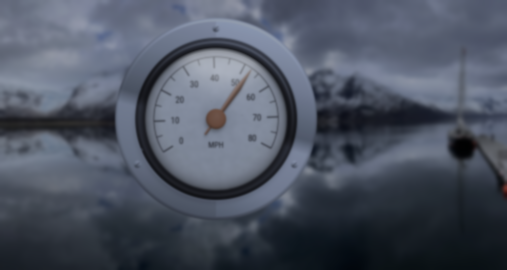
52.5 mph
